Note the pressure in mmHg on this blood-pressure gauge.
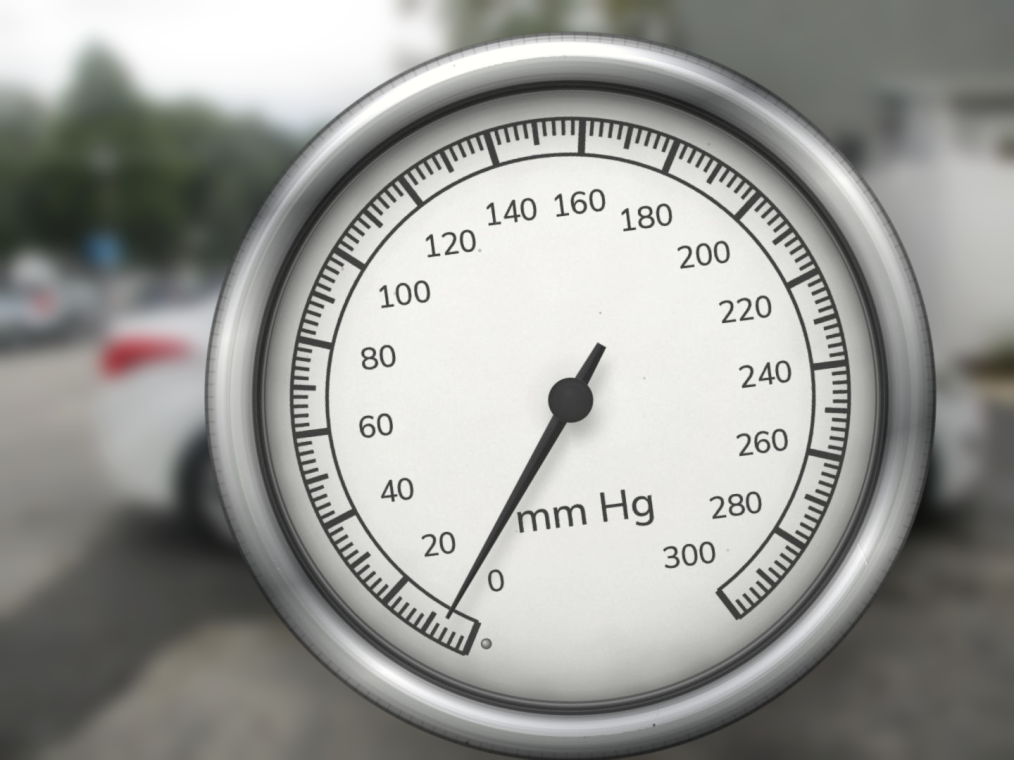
7 mmHg
